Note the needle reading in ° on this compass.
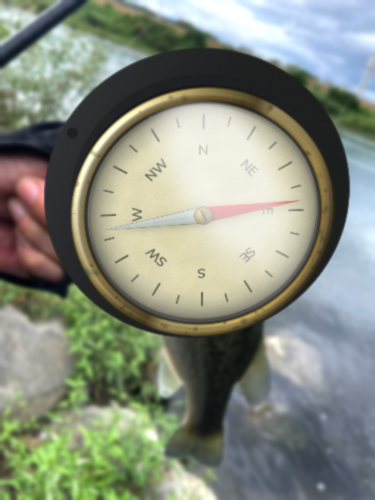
82.5 °
